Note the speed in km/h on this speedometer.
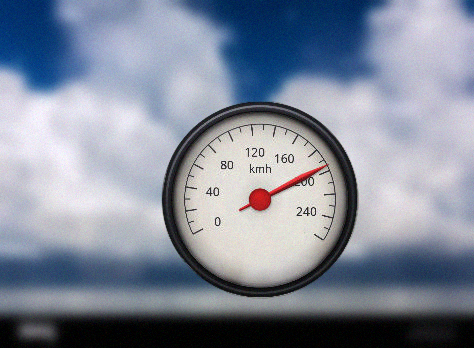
195 km/h
